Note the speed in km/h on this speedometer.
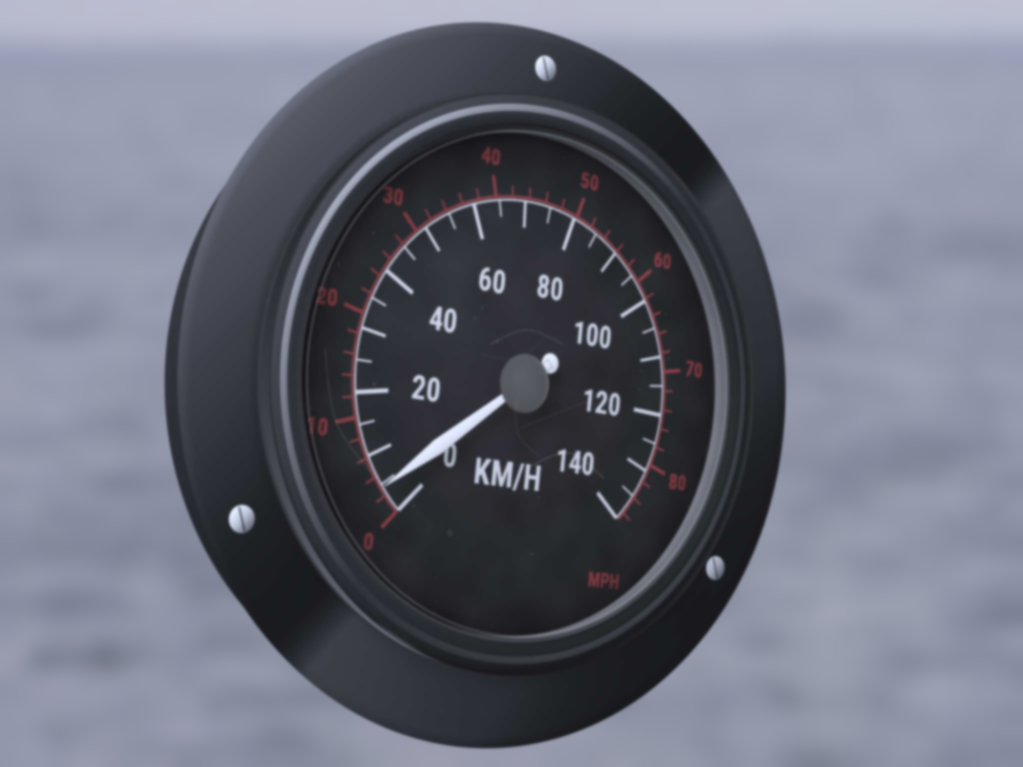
5 km/h
